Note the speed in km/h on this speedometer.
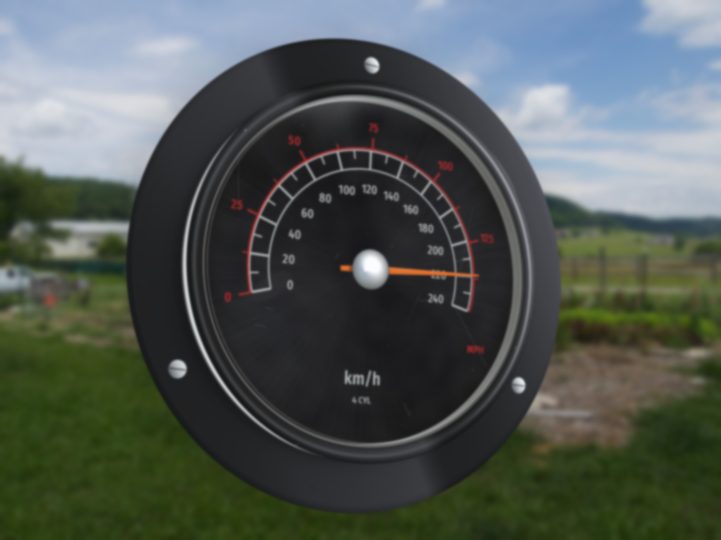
220 km/h
